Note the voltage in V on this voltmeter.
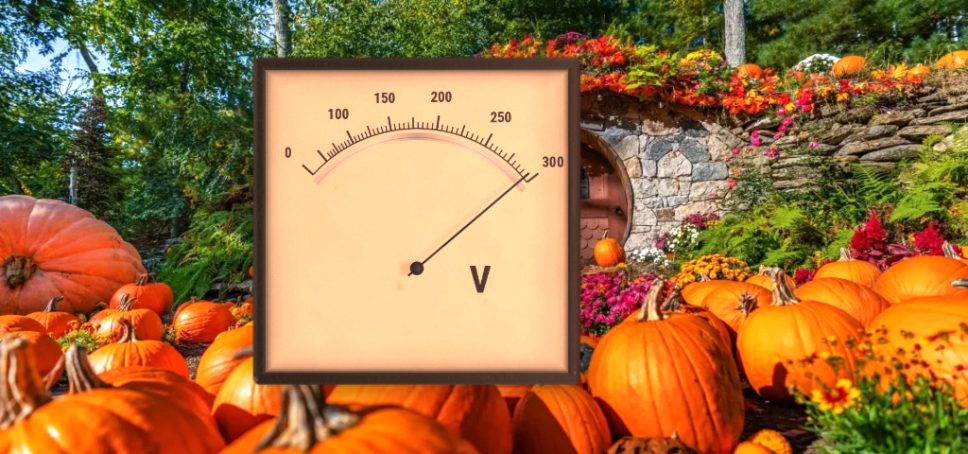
295 V
